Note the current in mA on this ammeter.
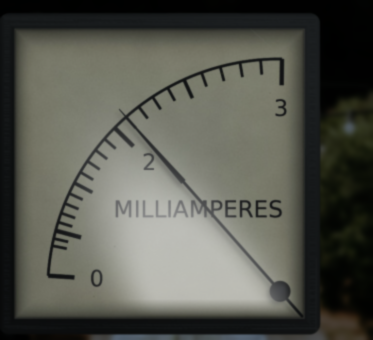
2.1 mA
